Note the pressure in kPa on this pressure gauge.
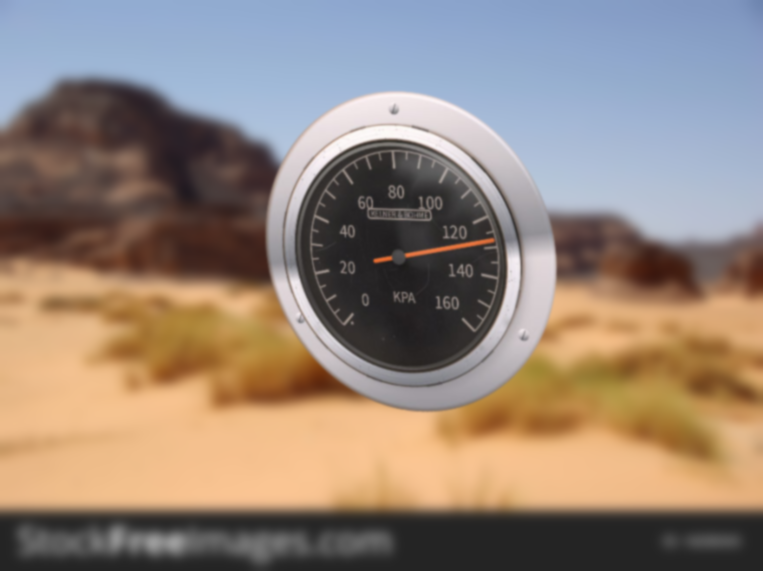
127.5 kPa
